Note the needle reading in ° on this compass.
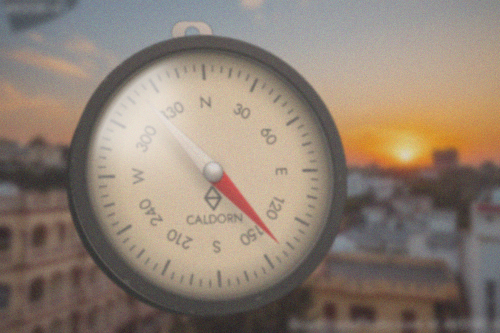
140 °
